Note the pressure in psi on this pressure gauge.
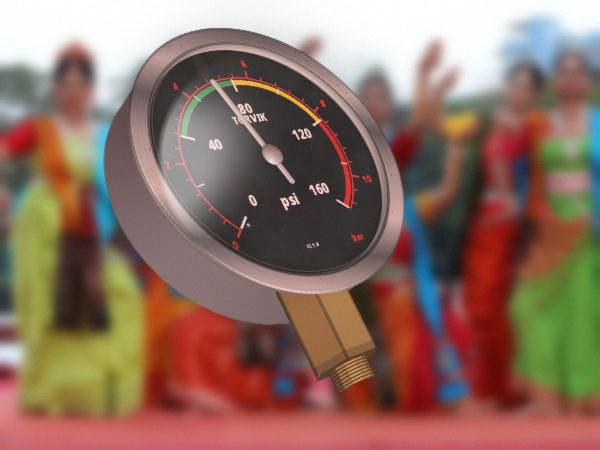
70 psi
